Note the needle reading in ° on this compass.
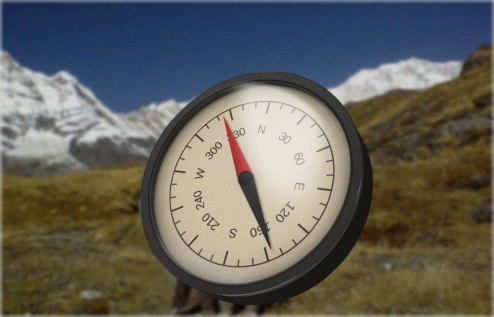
325 °
